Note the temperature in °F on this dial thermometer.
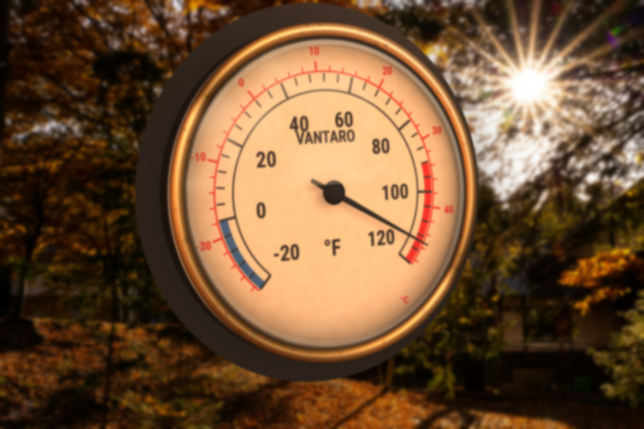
114 °F
